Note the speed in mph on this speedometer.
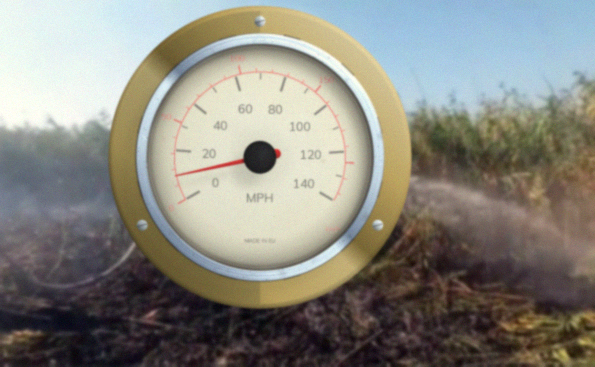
10 mph
